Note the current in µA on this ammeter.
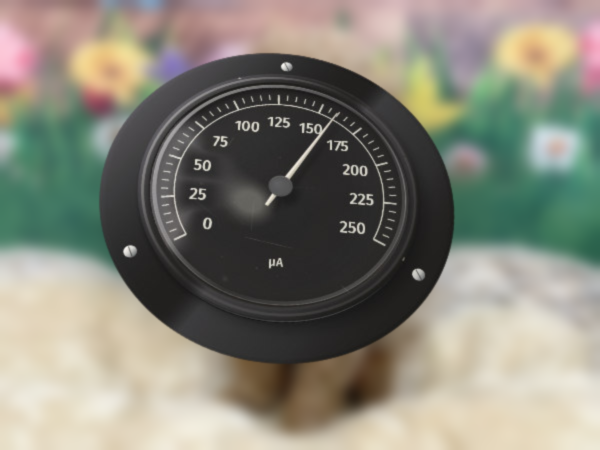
160 µA
